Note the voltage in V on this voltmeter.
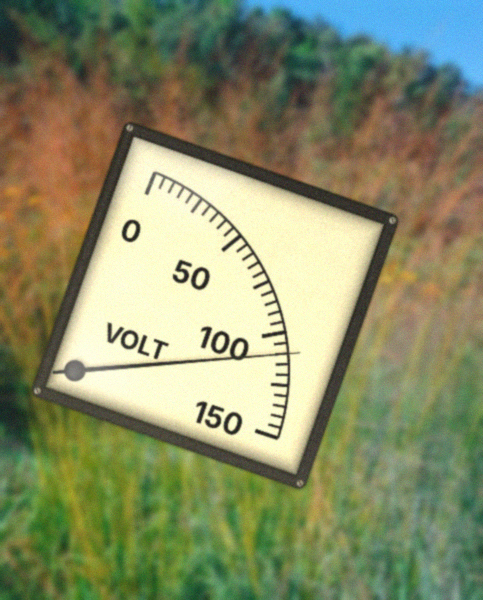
110 V
